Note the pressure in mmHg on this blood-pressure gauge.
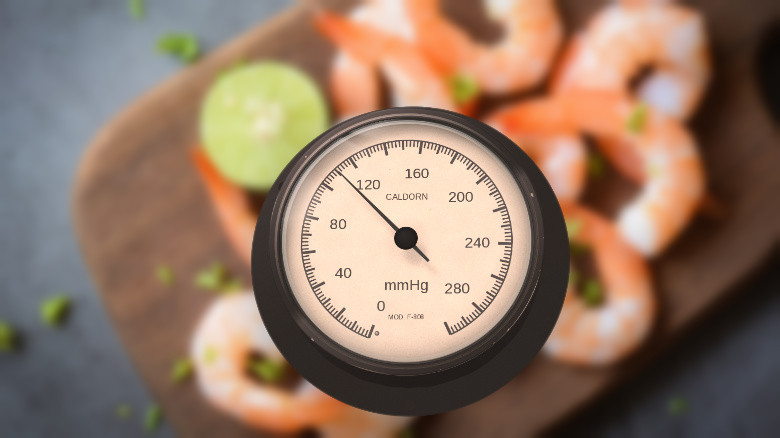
110 mmHg
